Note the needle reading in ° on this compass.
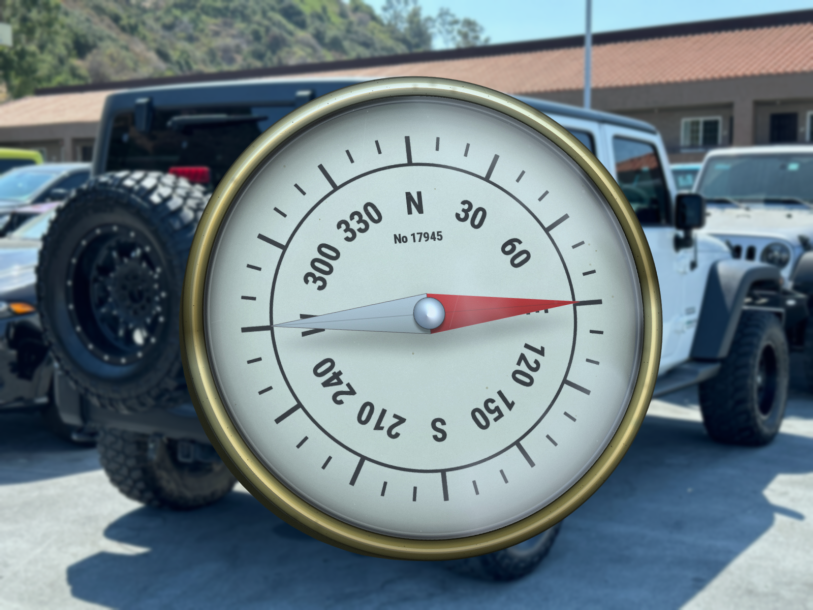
90 °
